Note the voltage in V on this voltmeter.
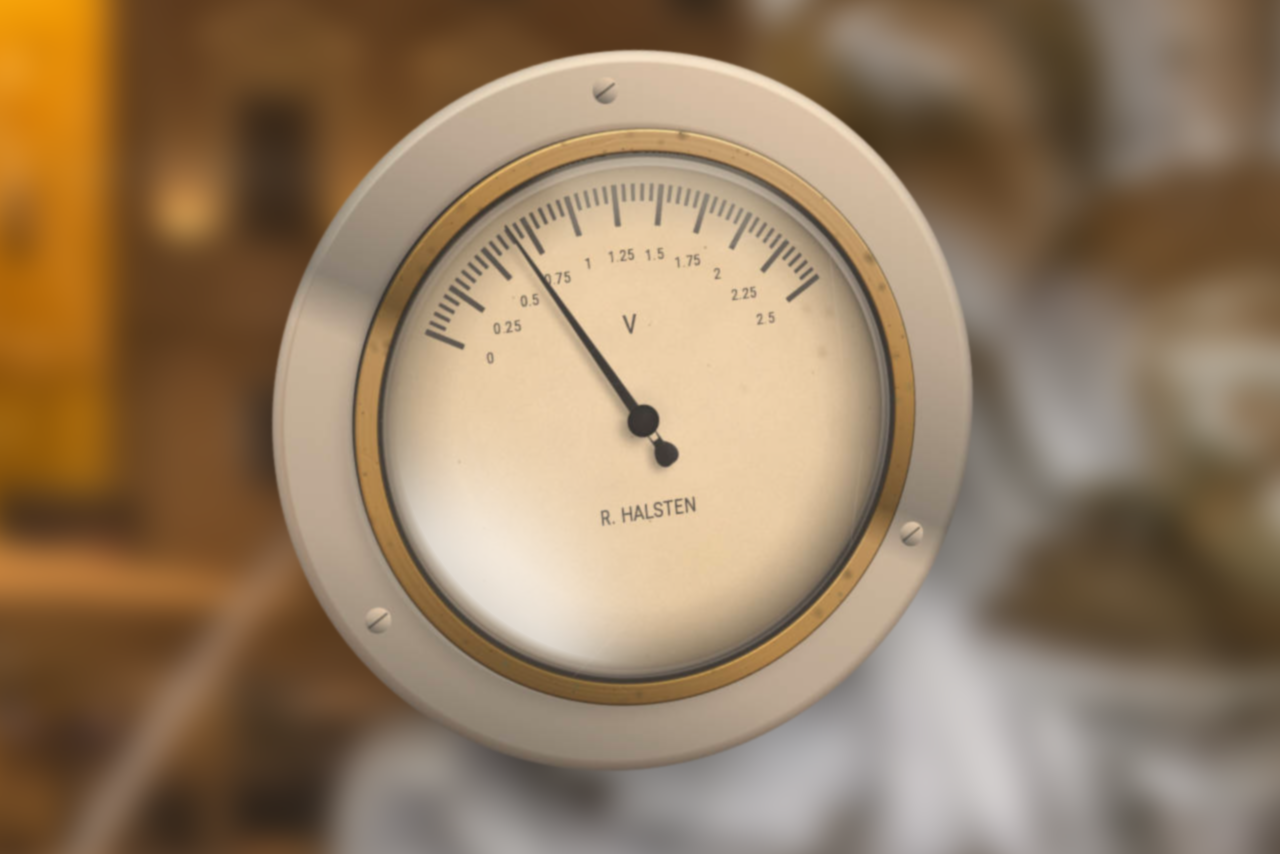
0.65 V
